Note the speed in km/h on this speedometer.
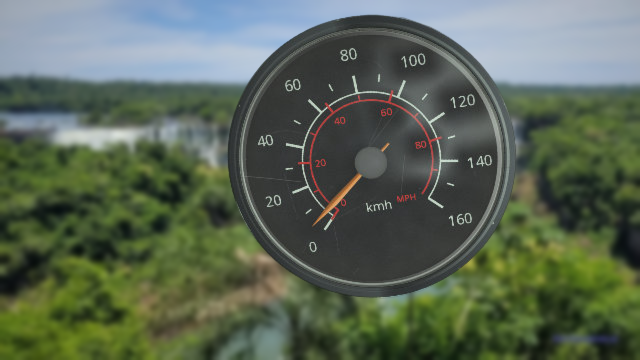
5 km/h
